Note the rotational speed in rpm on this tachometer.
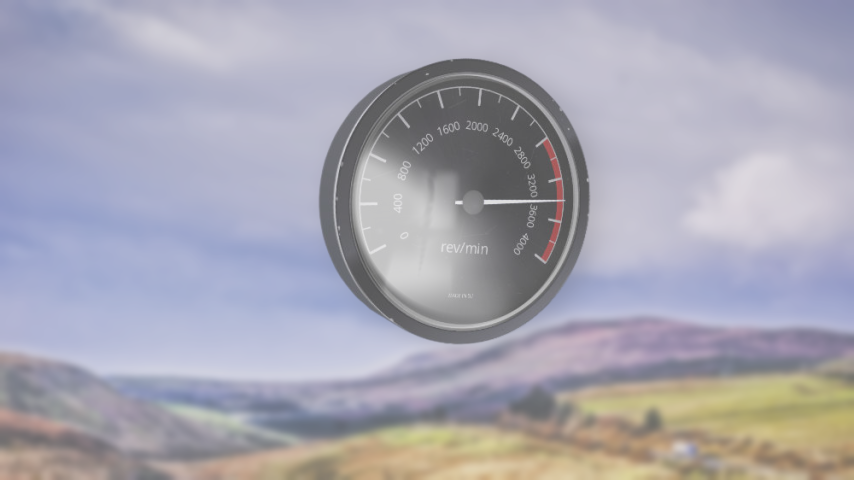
3400 rpm
